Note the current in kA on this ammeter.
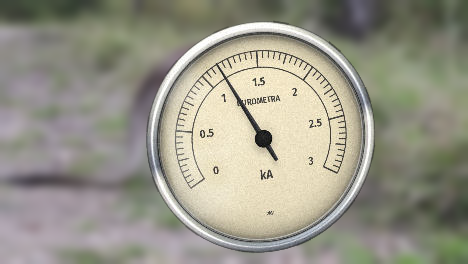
1.15 kA
